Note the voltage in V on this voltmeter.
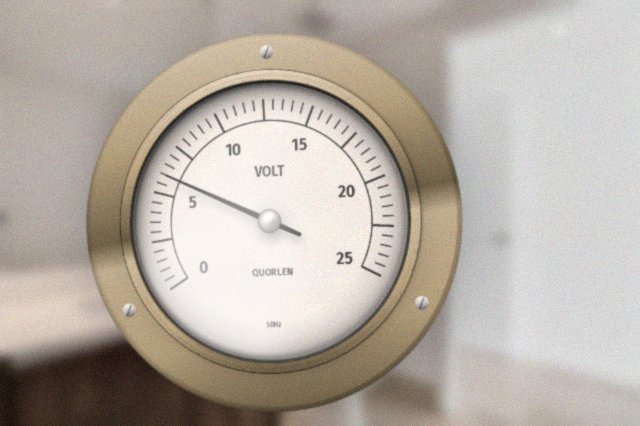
6 V
